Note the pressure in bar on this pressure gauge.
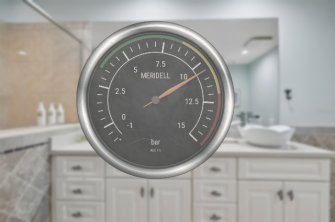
10.5 bar
